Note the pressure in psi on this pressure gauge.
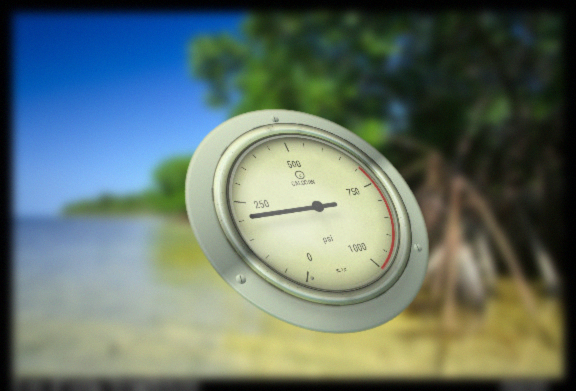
200 psi
